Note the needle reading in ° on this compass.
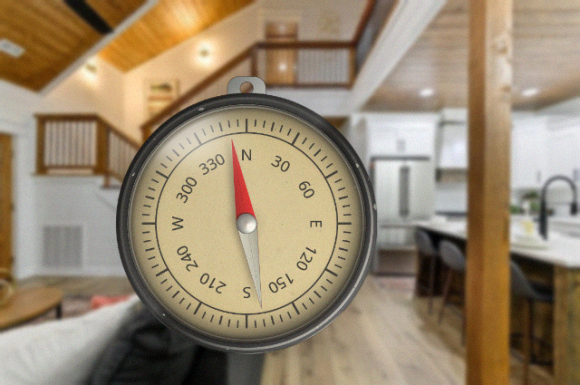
350 °
